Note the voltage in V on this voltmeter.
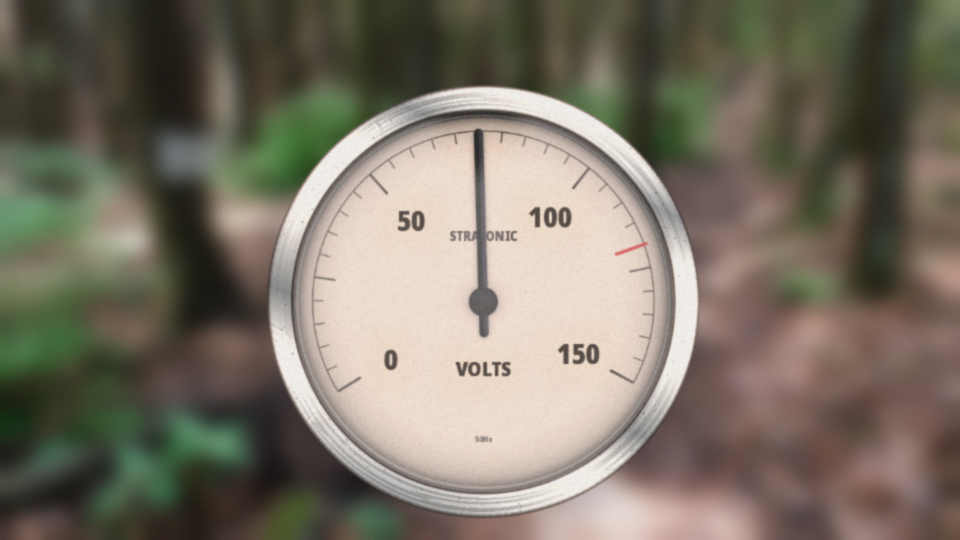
75 V
